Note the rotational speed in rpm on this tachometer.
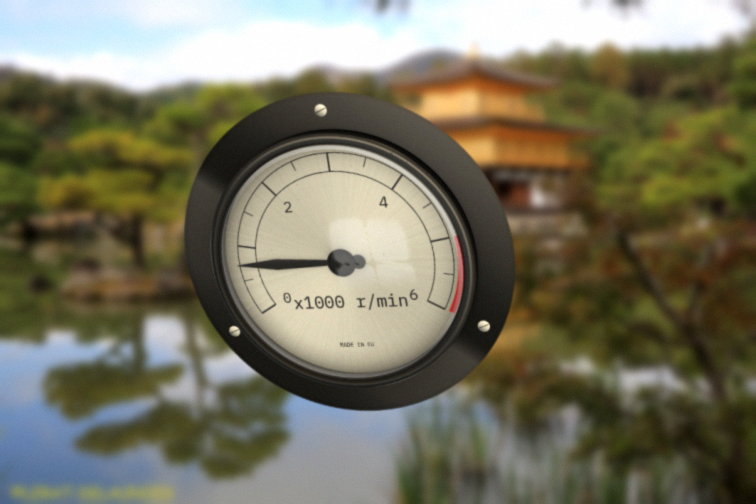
750 rpm
